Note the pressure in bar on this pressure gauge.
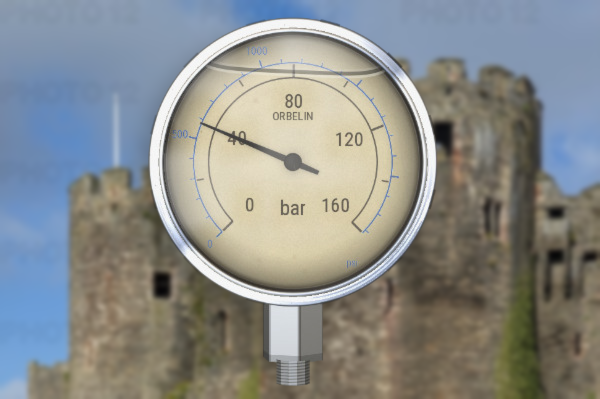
40 bar
